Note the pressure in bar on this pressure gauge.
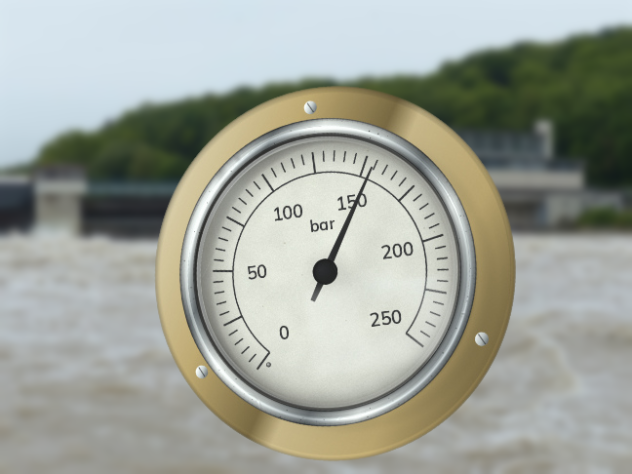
155 bar
